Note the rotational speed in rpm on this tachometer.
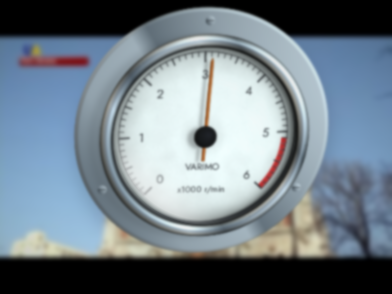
3100 rpm
